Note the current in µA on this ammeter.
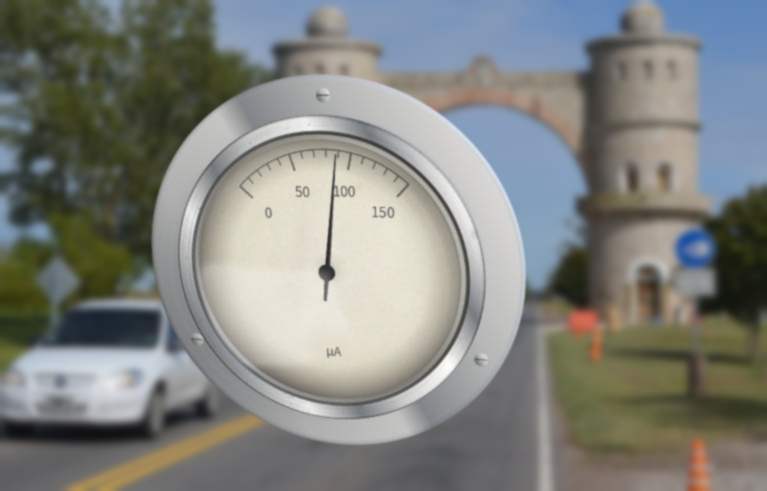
90 µA
